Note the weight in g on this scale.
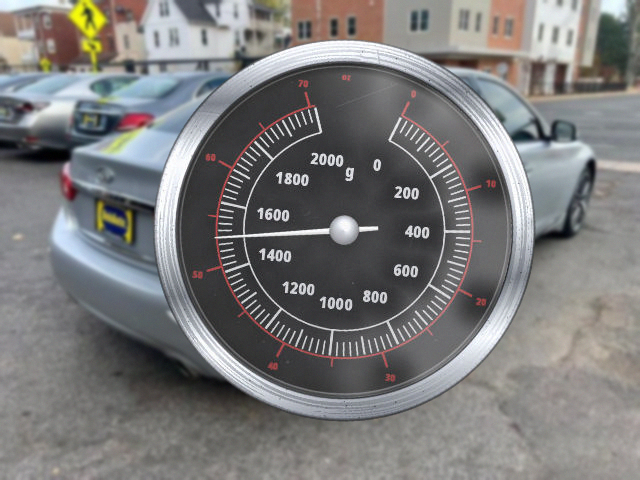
1500 g
